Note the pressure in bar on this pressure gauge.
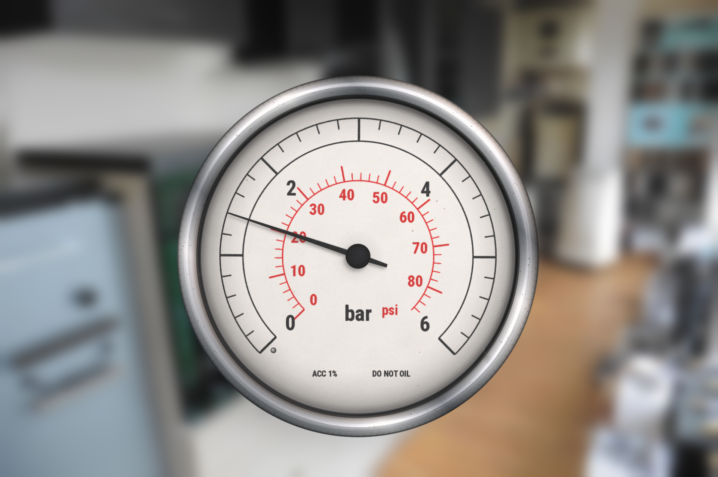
1.4 bar
